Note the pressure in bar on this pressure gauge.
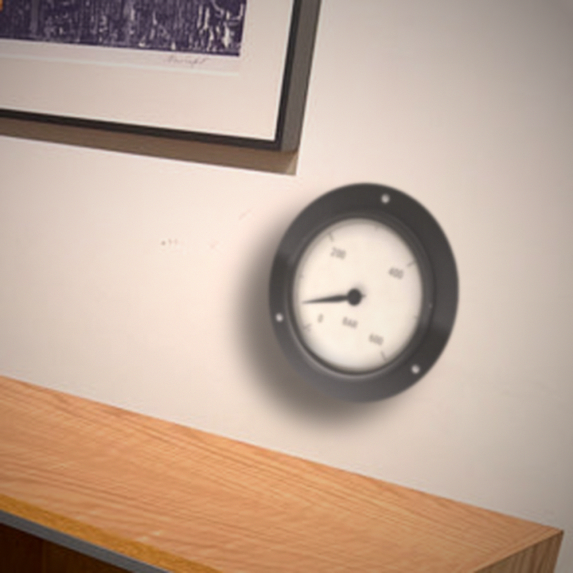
50 bar
